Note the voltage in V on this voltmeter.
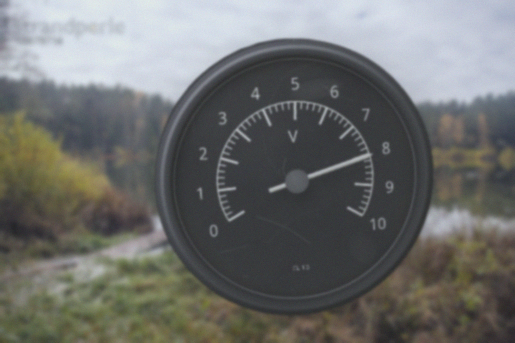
8 V
